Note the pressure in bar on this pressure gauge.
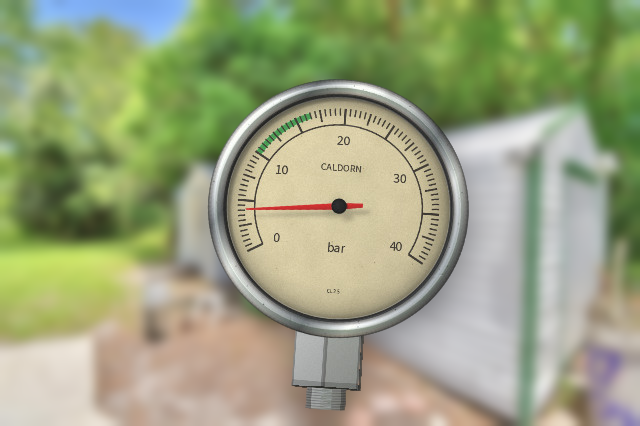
4 bar
